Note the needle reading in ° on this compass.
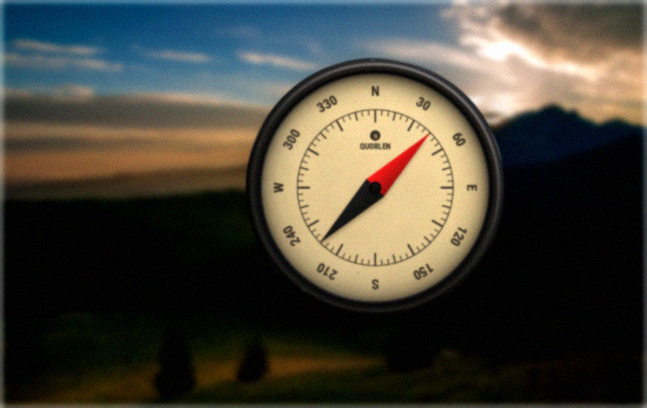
45 °
